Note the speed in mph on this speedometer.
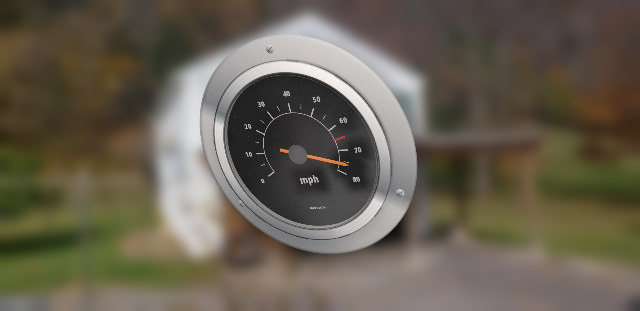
75 mph
